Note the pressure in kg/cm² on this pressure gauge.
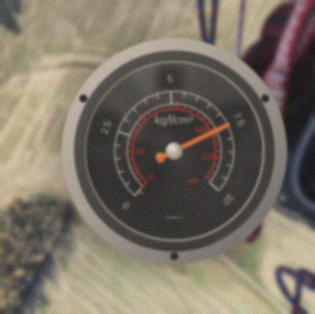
7.5 kg/cm²
